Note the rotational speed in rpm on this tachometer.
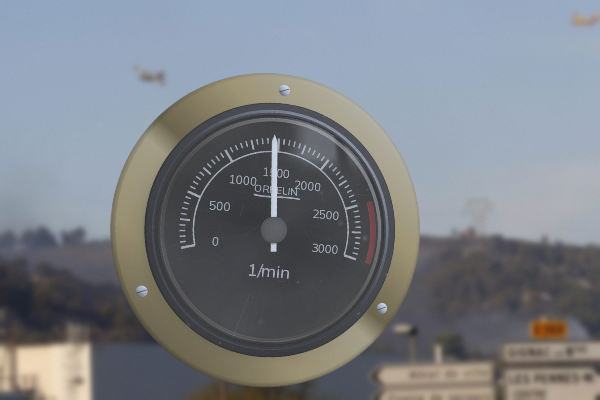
1450 rpm
